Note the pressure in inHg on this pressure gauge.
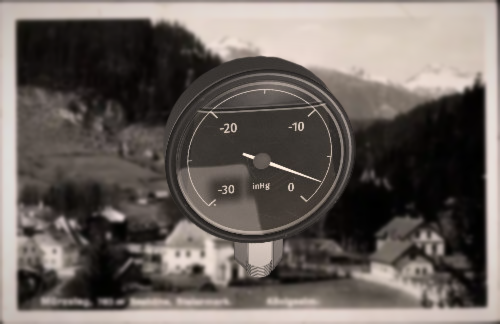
-2.5 inHg
